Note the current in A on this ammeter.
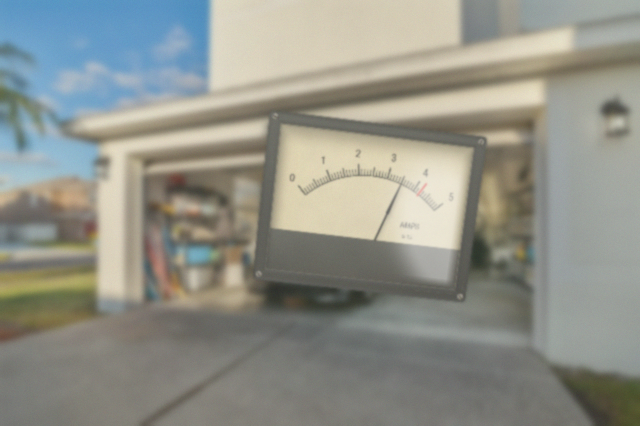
3.5 A
